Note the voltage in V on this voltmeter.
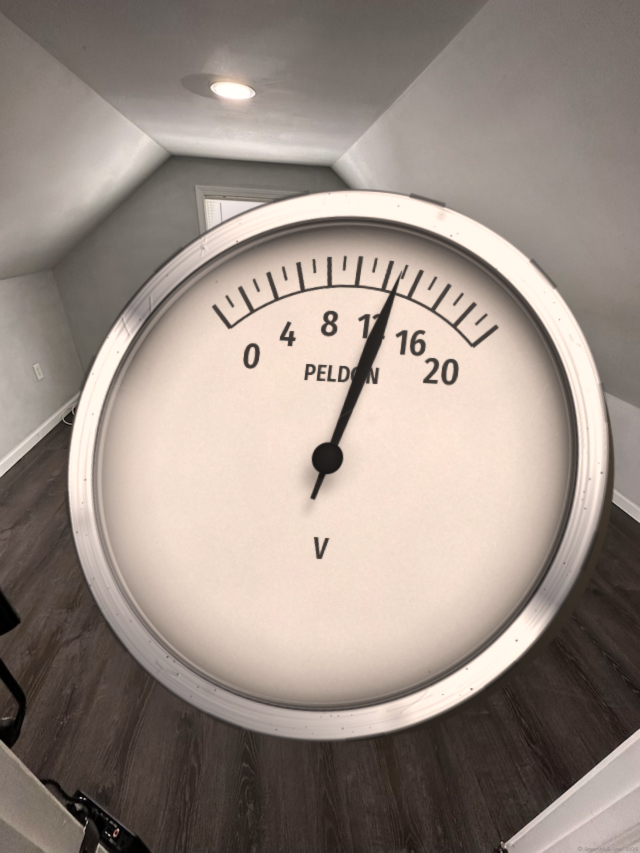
13 V
